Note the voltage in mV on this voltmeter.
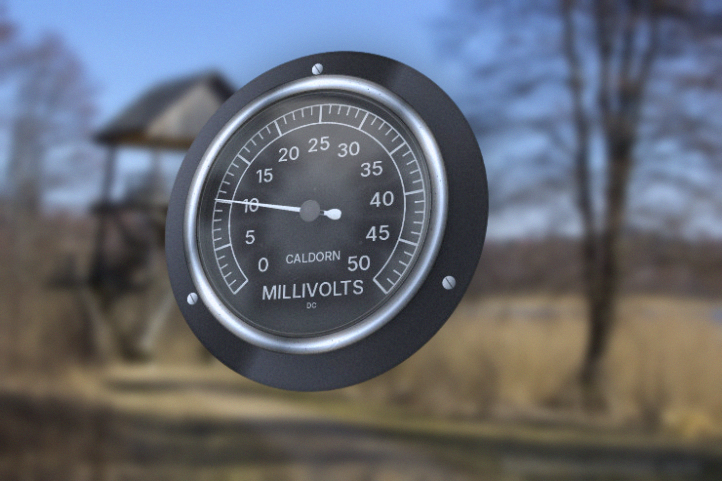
10 mV
